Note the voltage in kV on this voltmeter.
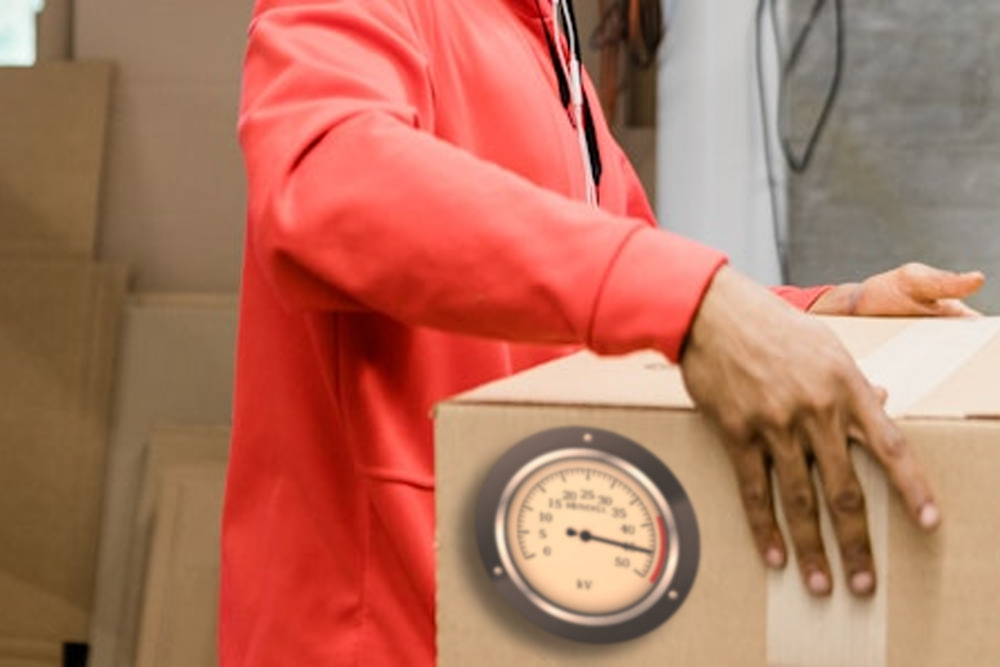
45 kV
